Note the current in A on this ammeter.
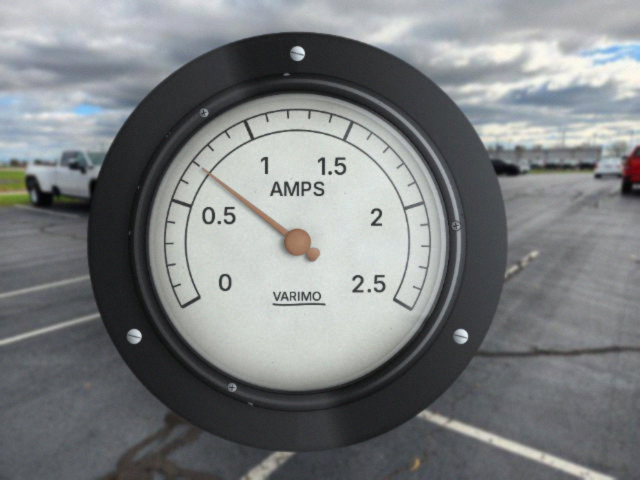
0.7 A
